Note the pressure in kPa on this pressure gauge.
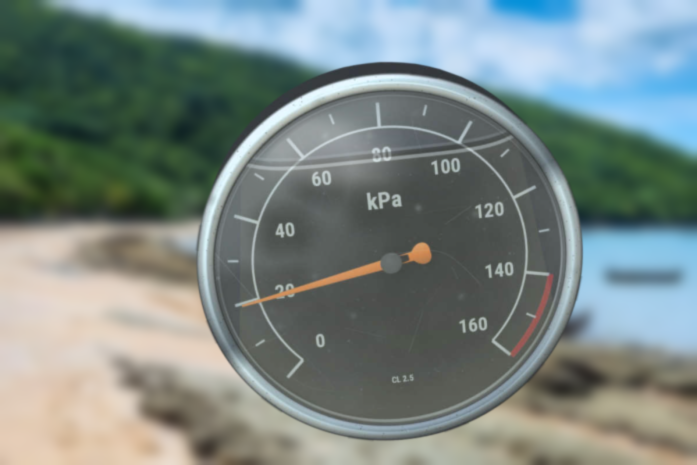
20 kPa
